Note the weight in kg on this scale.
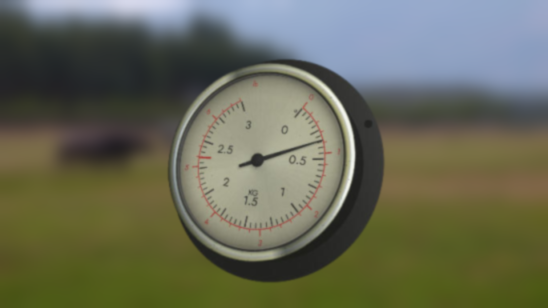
0.35 kg
